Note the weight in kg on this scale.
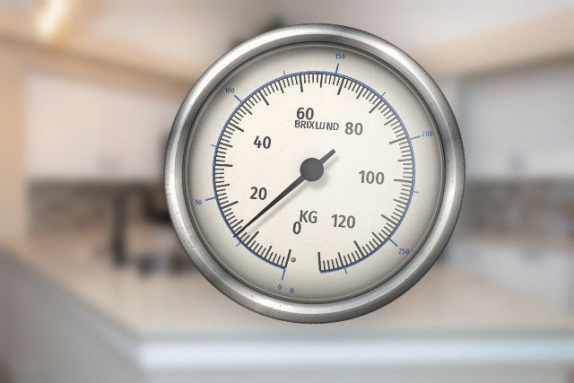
13 kg
